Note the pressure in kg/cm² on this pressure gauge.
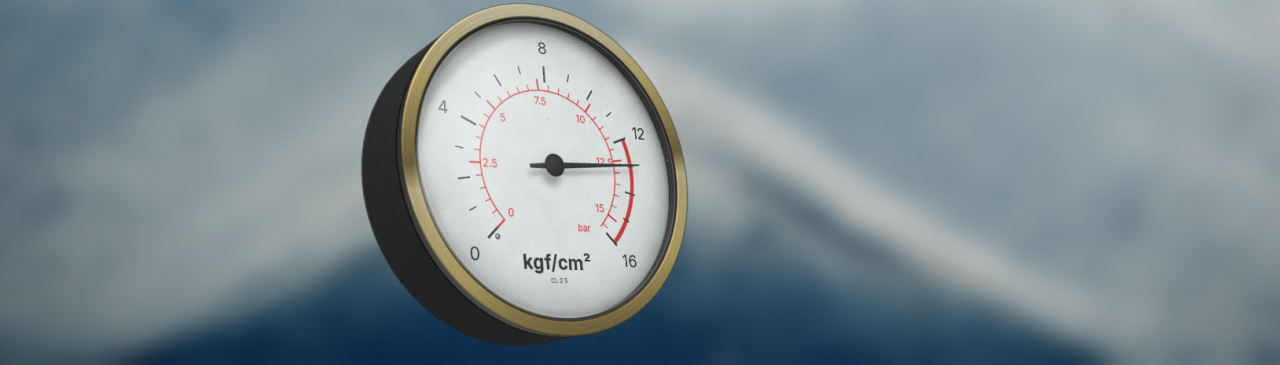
13 kg/cm²
